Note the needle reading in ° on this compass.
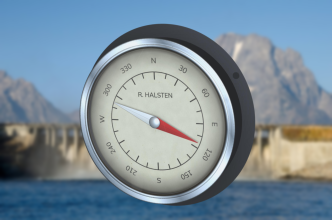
112.5 °
